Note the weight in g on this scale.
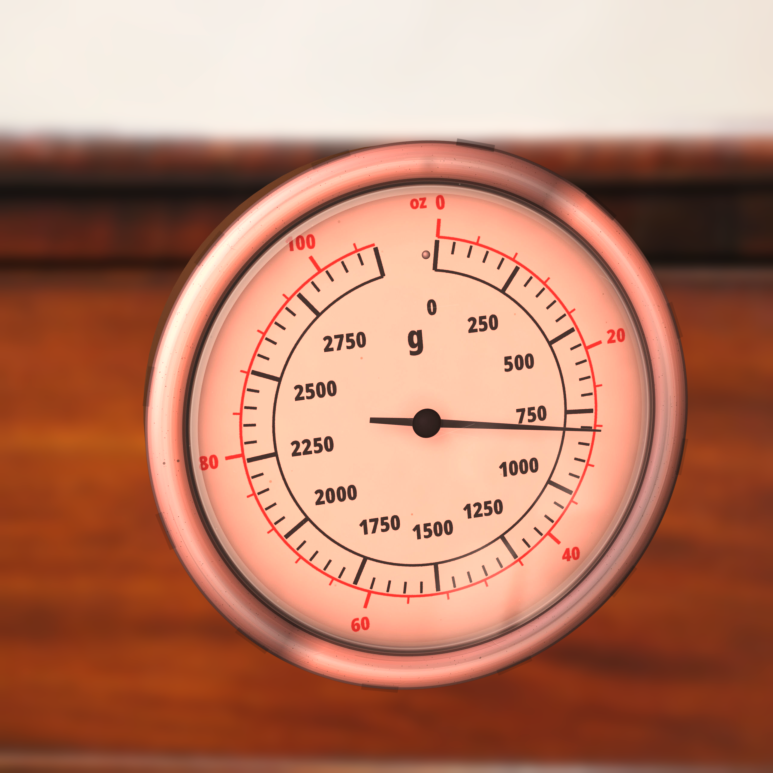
800 g
